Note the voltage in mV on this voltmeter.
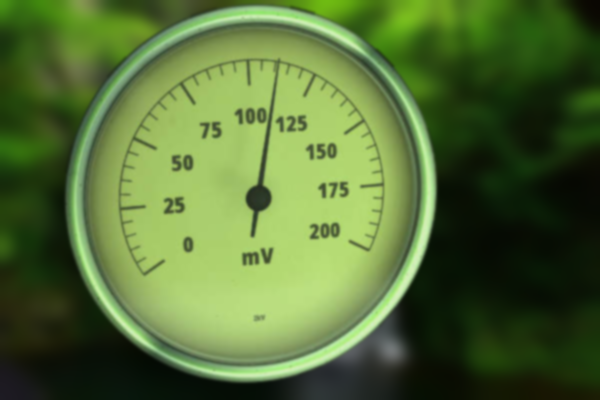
110 mV
